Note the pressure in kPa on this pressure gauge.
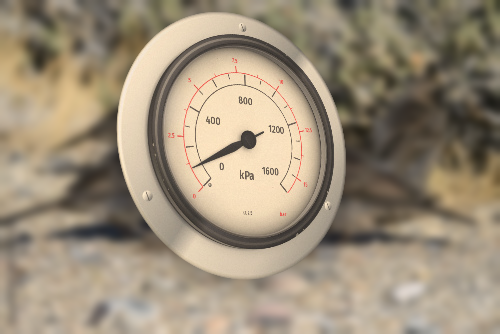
100 kPa
